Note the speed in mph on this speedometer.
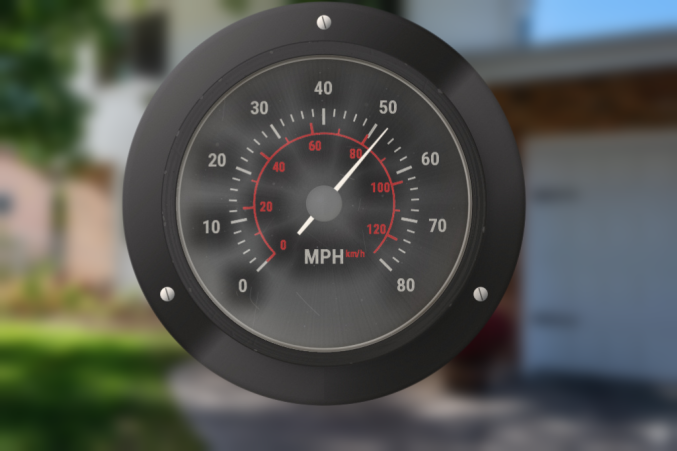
52 mph
